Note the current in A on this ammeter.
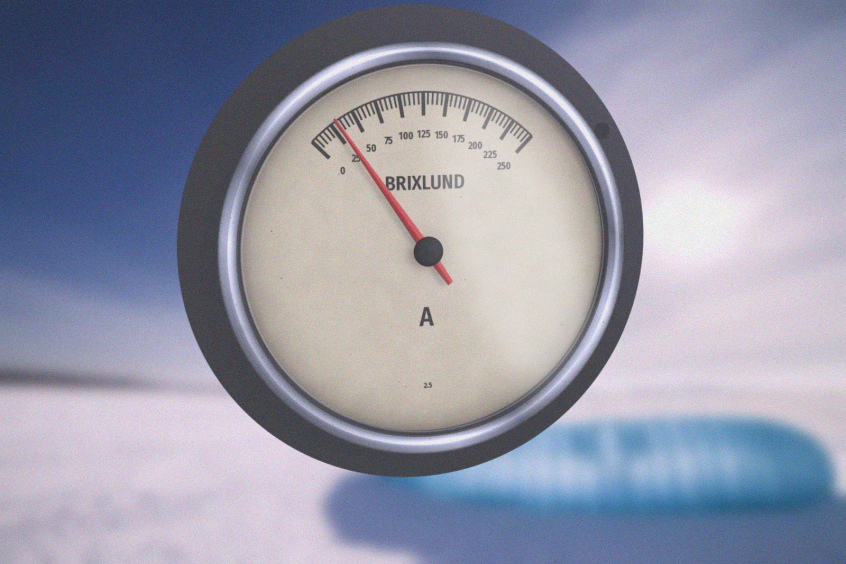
30 A
